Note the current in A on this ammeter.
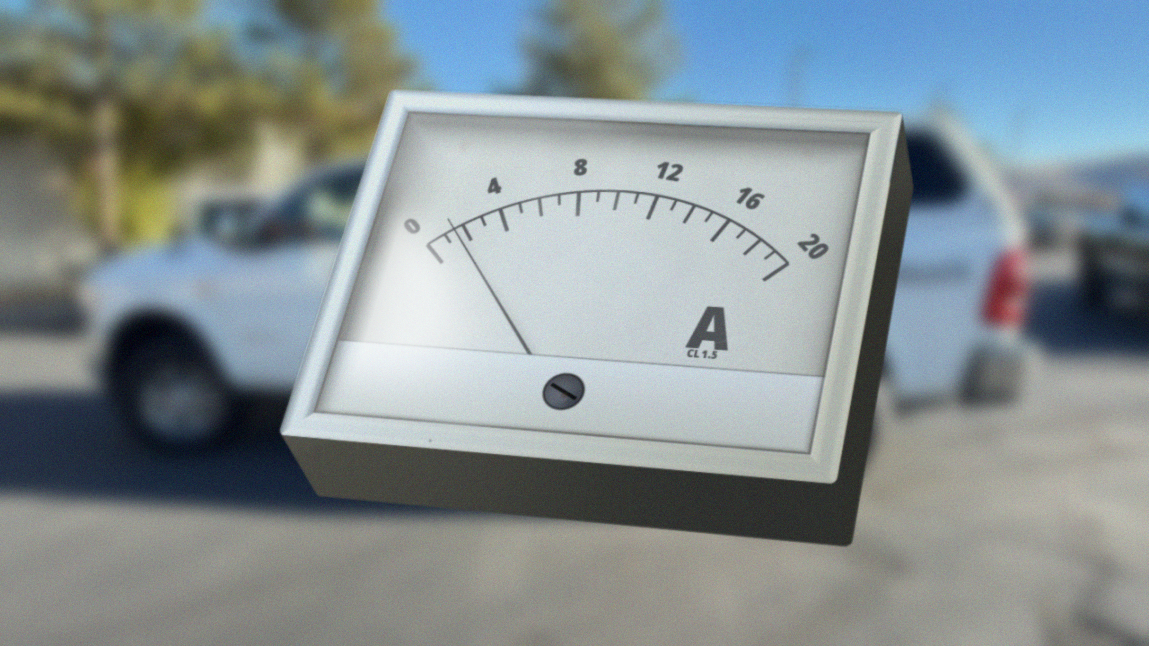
1.5 A
